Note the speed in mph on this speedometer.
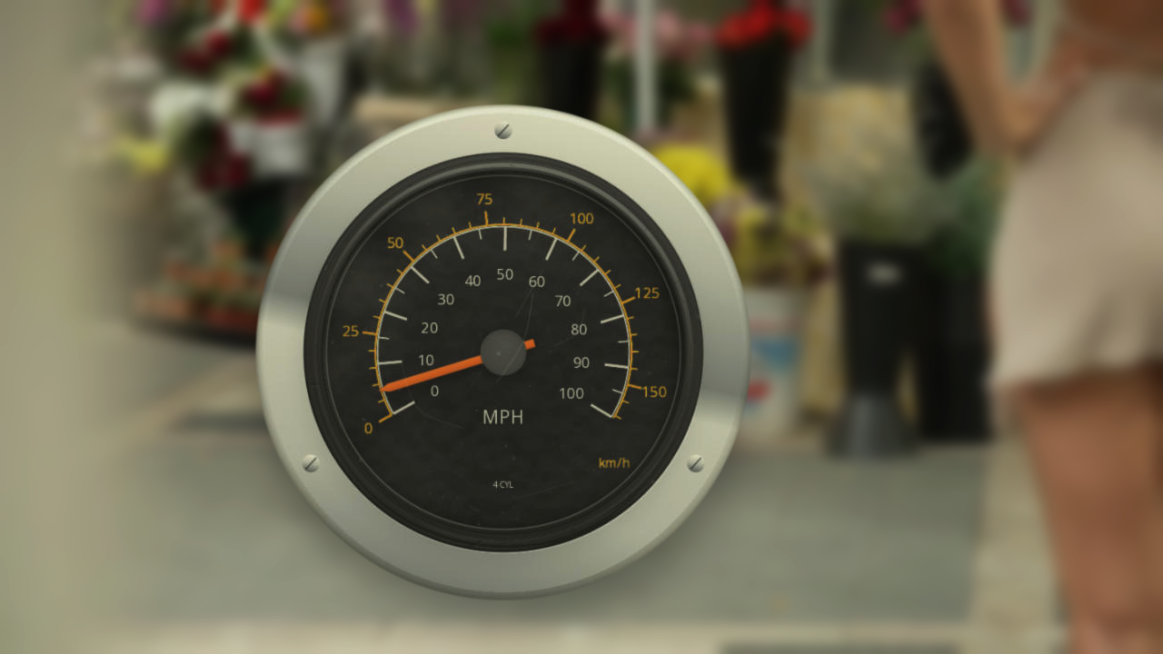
5 mph
